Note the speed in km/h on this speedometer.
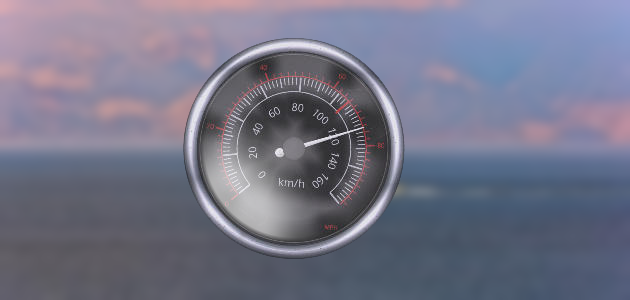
120 km/h
